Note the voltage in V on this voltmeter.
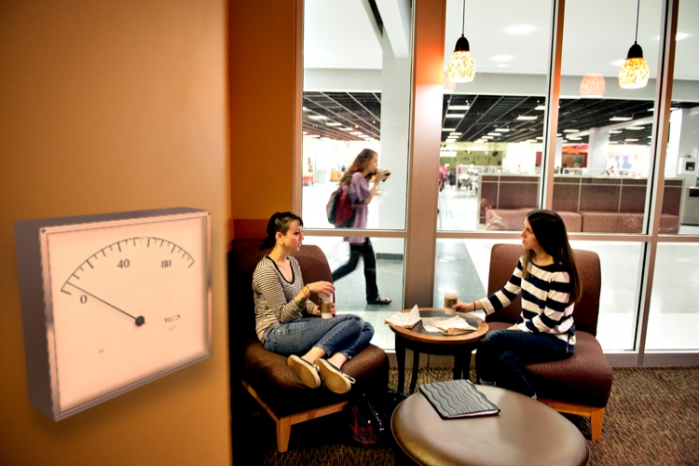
5 V
